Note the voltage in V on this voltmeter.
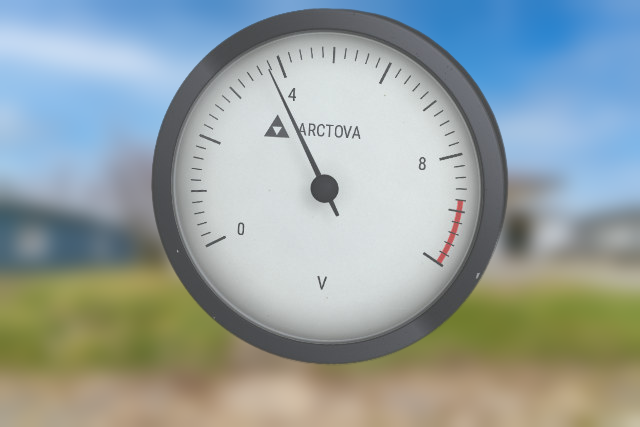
3.8 V
